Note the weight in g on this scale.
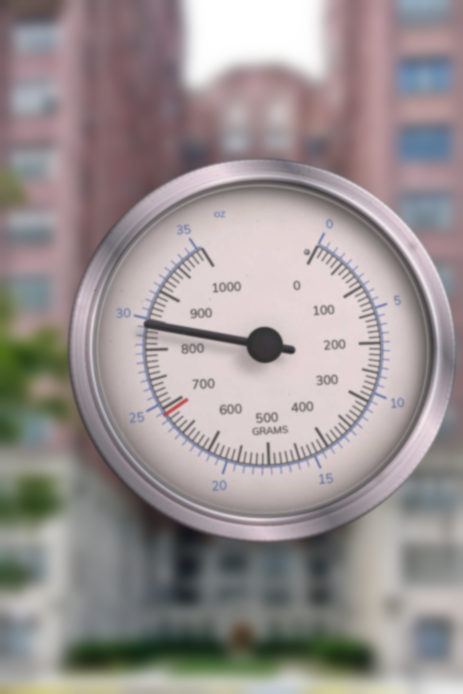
840 g
